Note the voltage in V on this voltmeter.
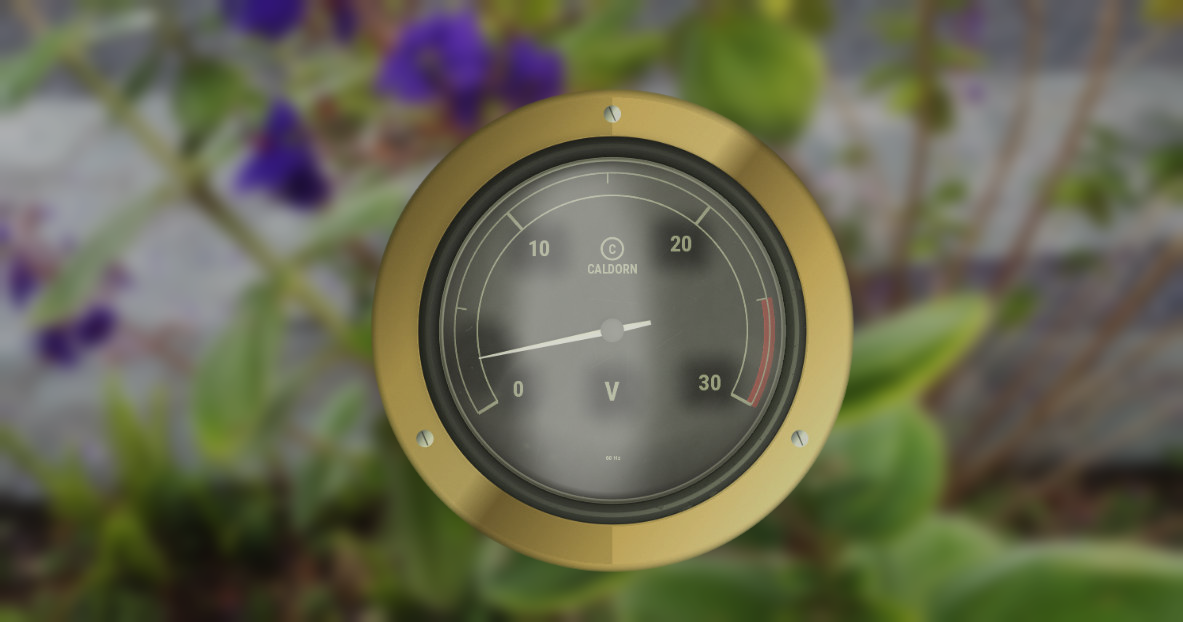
2.5 V
